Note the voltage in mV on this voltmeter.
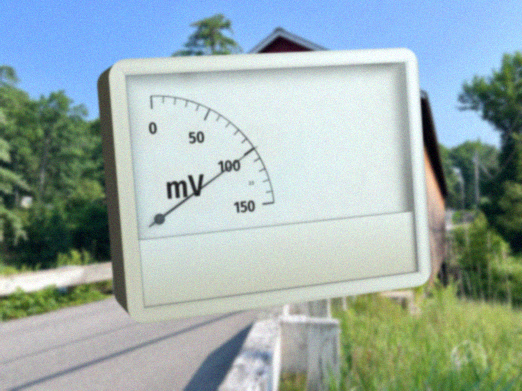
100 mV
